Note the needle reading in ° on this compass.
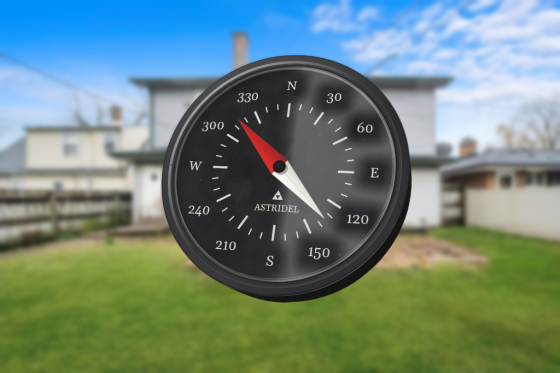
315 °
